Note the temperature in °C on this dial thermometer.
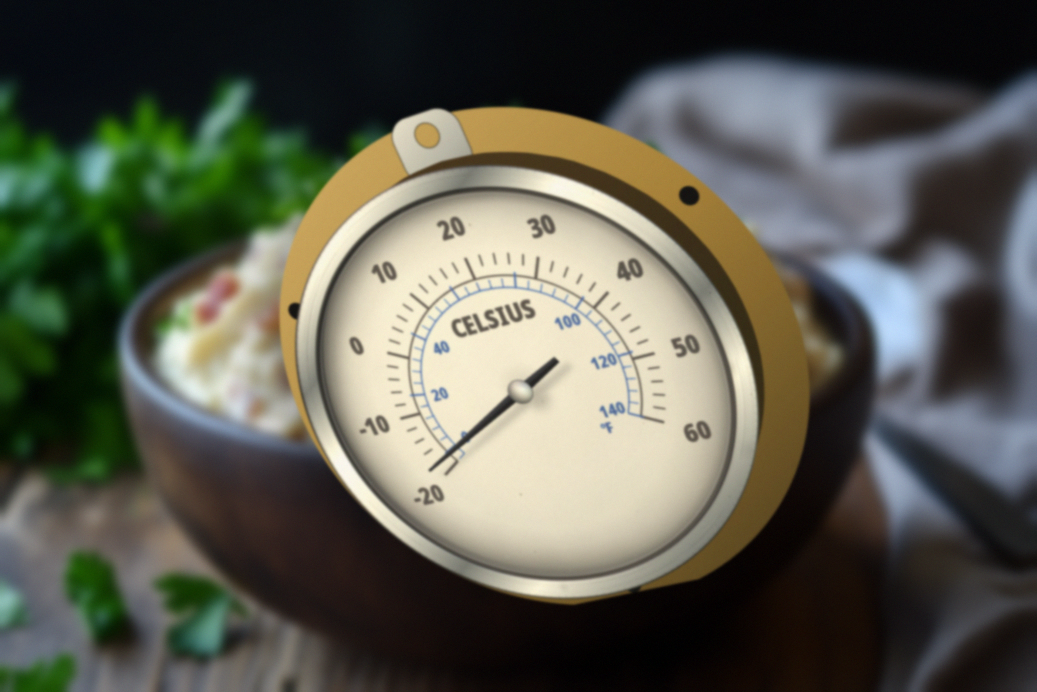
-18 °C
